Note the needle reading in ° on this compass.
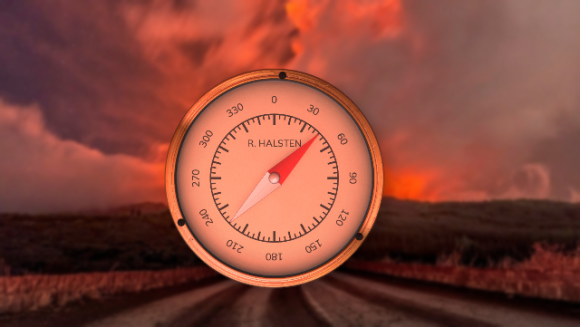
45 °
